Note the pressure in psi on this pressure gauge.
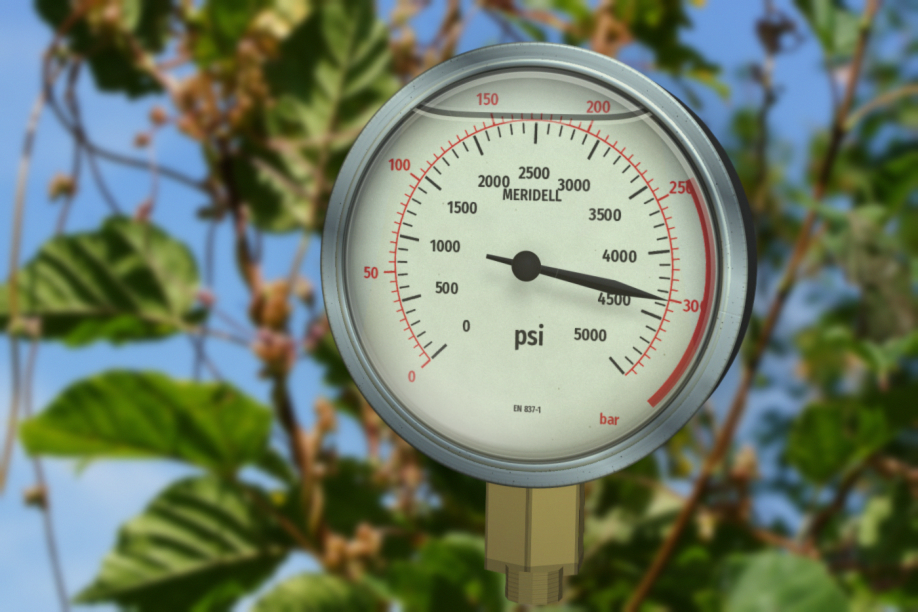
4350 psi
